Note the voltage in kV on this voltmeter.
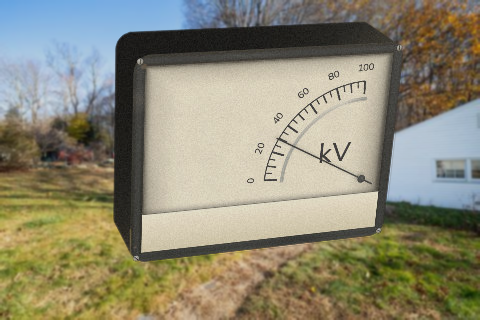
30 kV
